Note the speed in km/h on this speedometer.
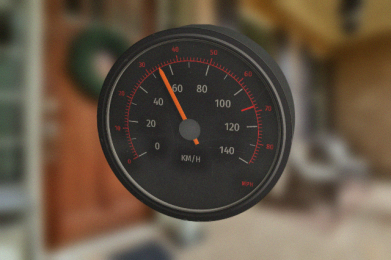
55 km/h
